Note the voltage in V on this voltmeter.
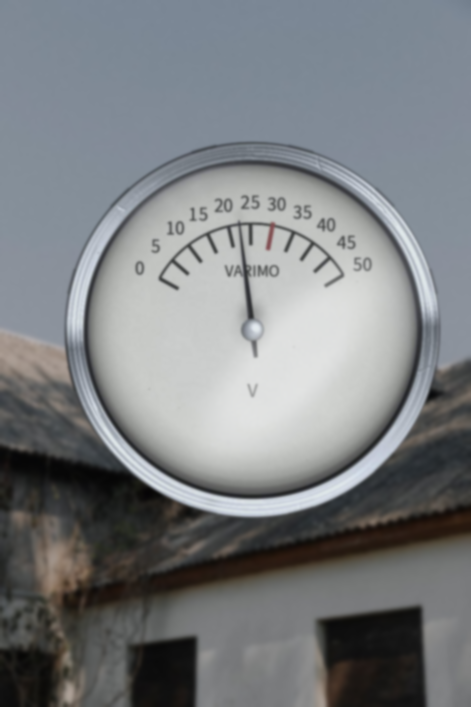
22.5 V
